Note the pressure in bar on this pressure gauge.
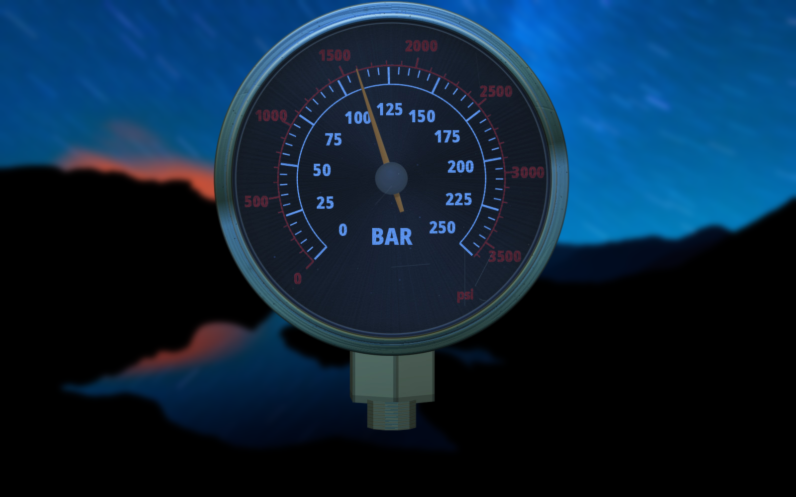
110 bar
